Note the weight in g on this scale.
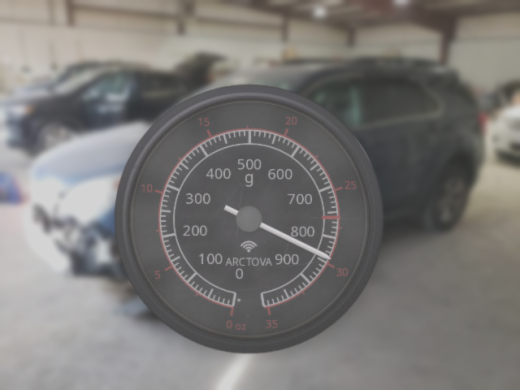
840 g
